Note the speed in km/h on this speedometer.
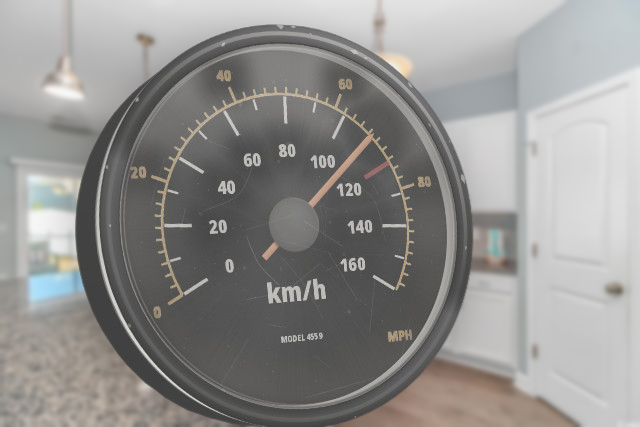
110 km/h
